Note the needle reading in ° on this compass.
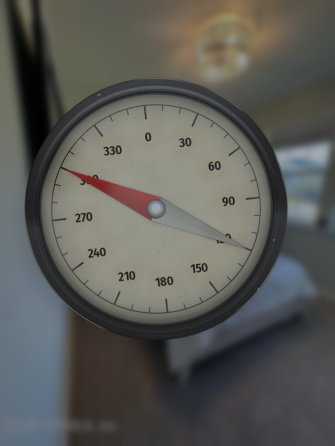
300 °
